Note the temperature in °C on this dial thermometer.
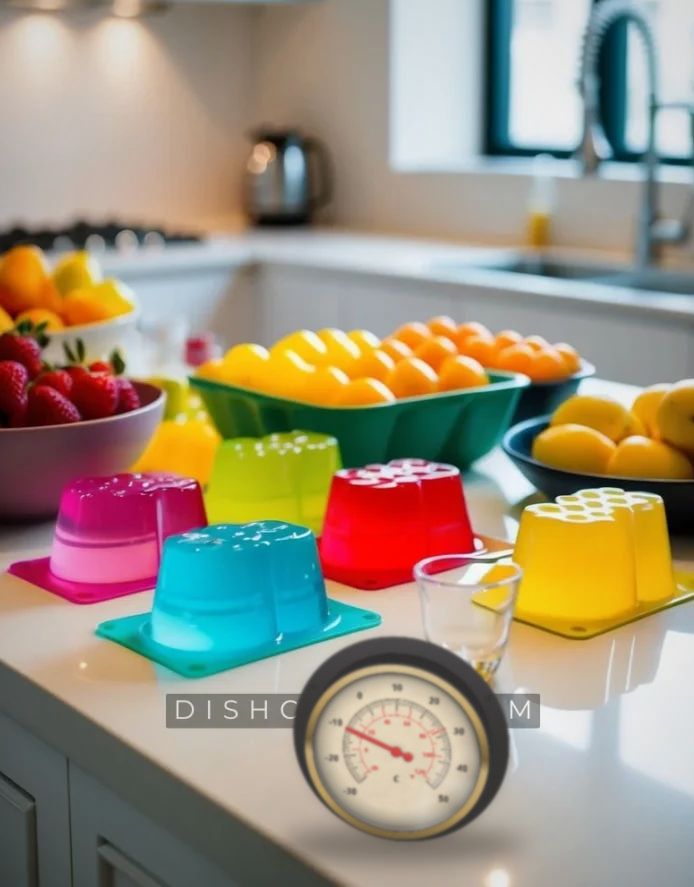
-10 °C
